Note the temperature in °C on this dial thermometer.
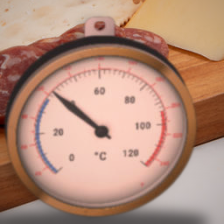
40 °C
